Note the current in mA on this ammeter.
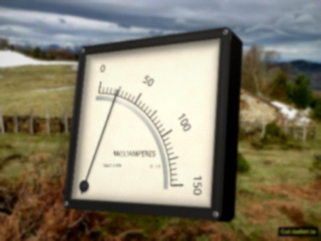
25 mA
